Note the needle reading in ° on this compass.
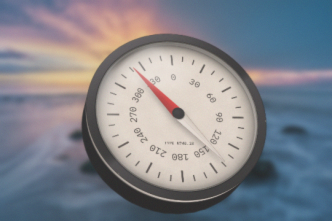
320 °
